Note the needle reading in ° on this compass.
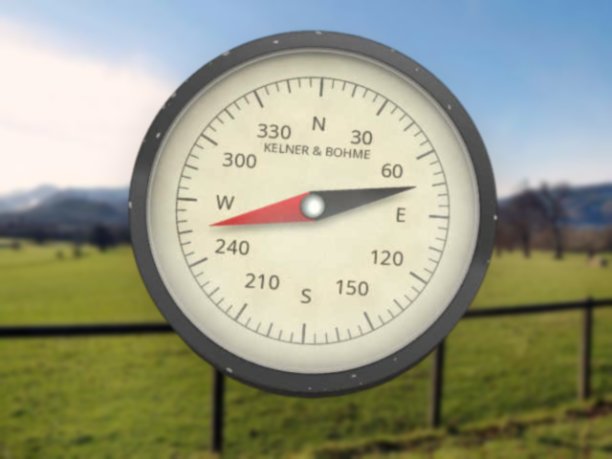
255 °
